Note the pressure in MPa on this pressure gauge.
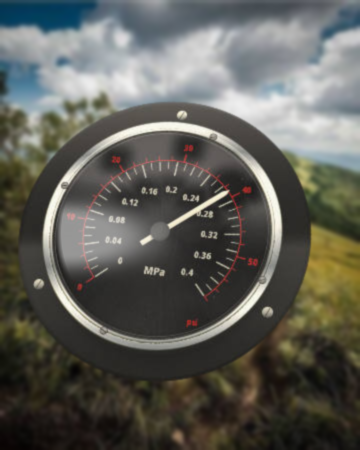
0.27 MPa
